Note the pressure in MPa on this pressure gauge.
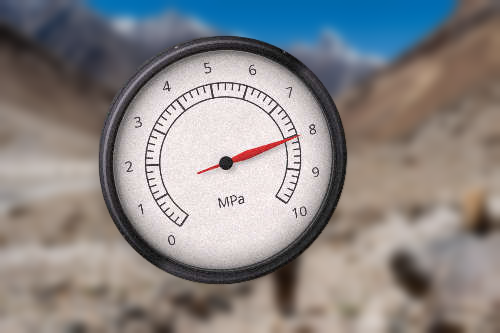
8 MPa
